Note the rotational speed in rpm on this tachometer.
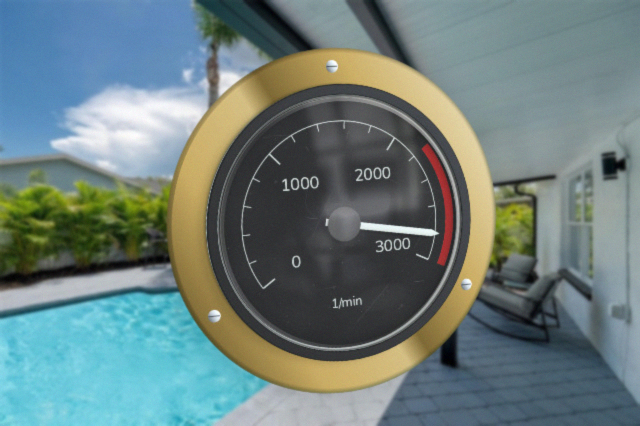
2800 rpm
